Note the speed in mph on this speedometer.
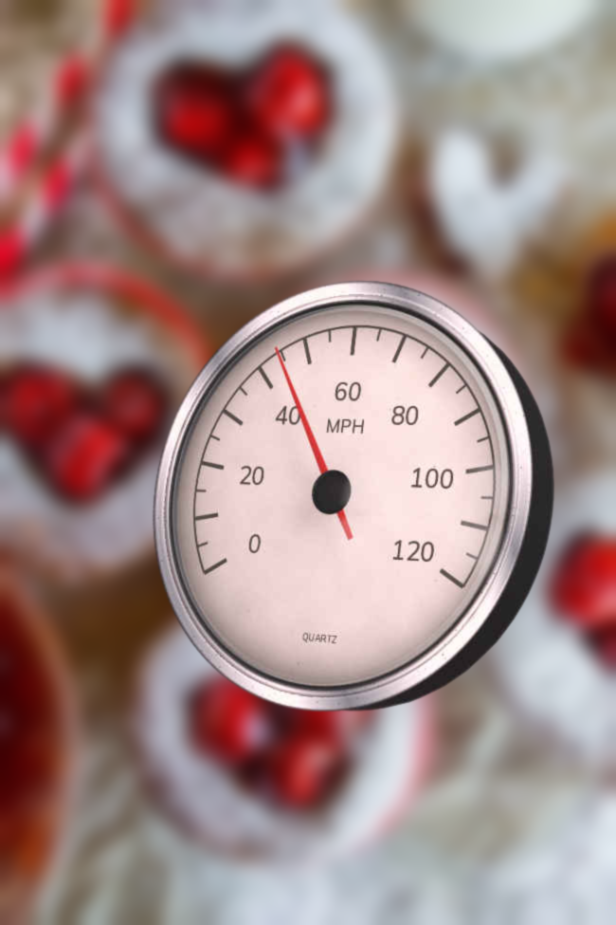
45 mph
